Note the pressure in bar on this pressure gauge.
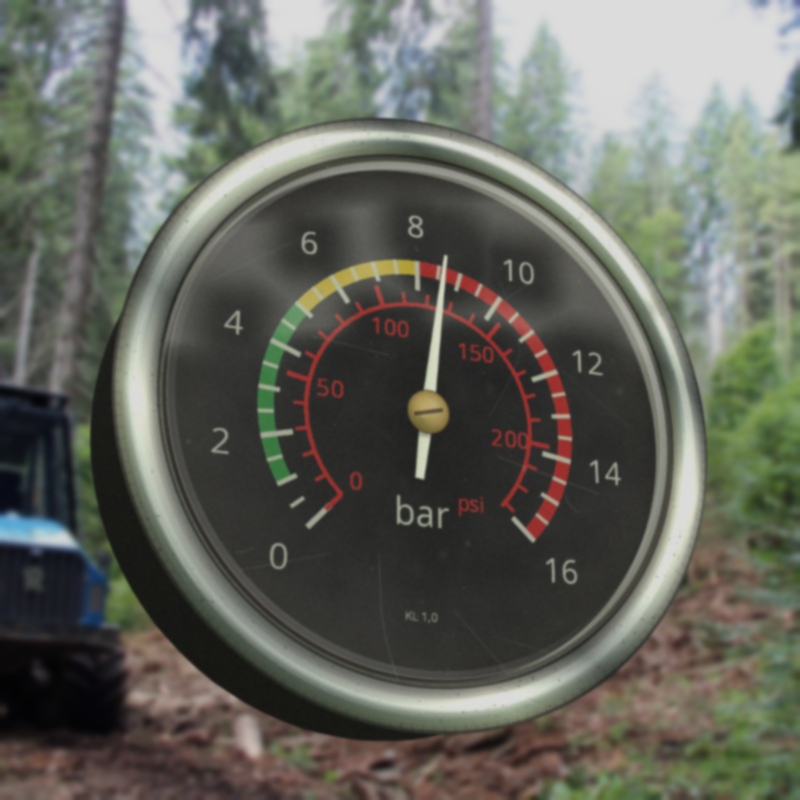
8.5 bar
